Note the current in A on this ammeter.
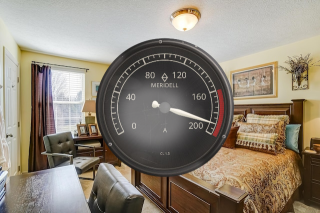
190 A
